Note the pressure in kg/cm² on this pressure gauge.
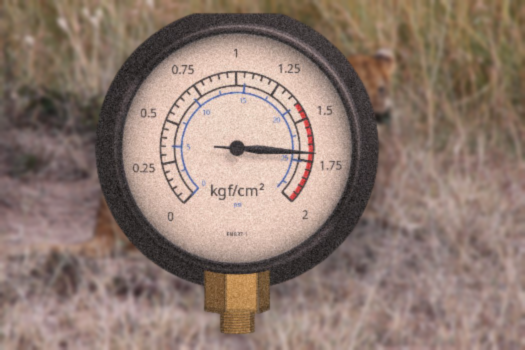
1.7 kg/cm²
